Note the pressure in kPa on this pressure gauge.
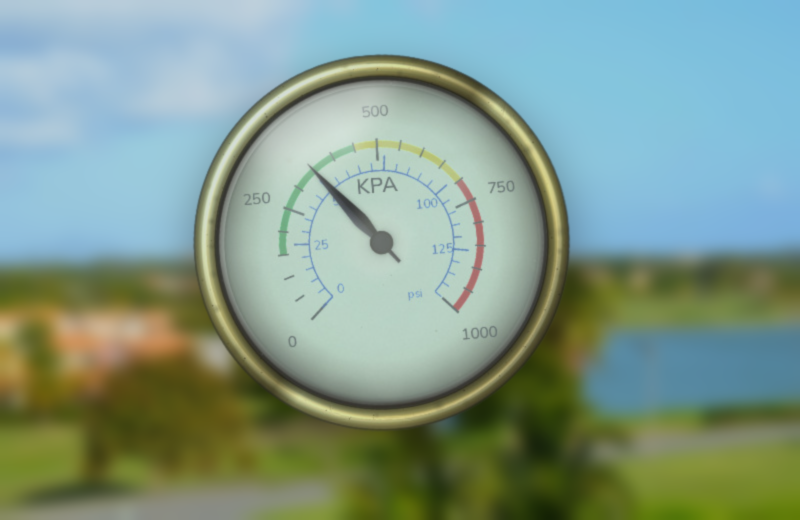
350 kPa
